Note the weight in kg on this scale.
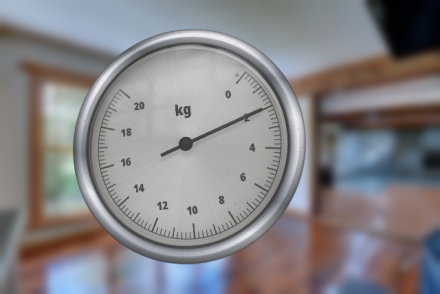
2 kg
